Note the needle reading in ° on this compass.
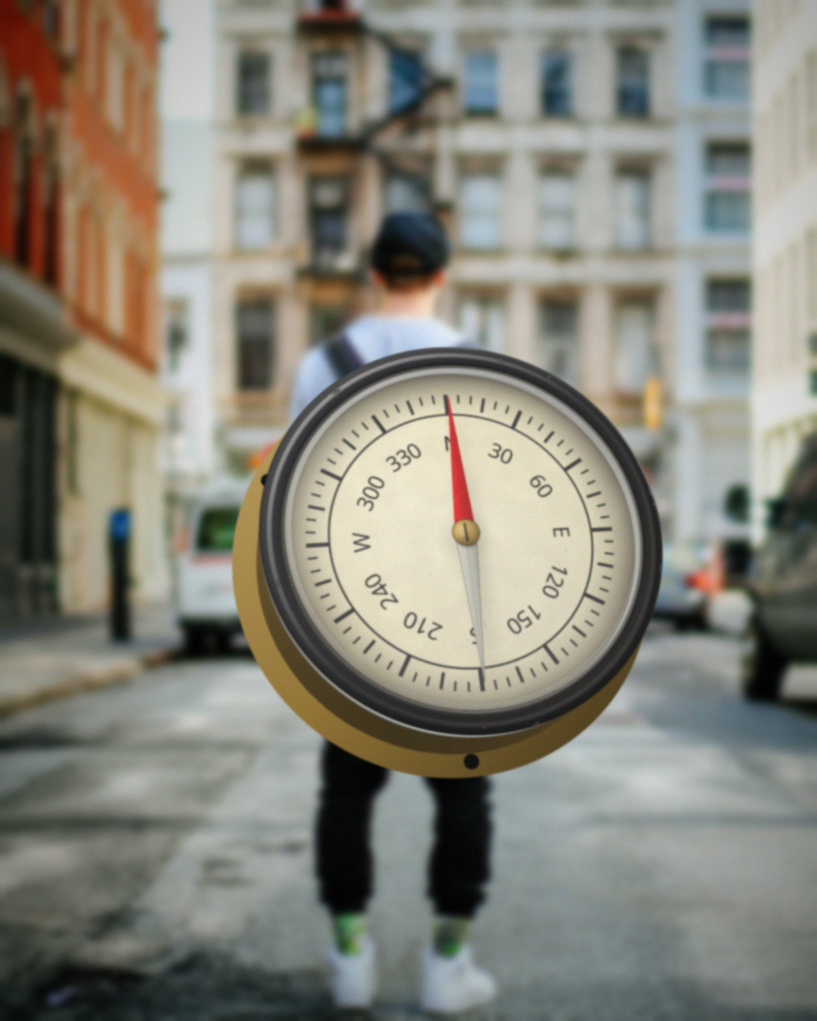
0 °
